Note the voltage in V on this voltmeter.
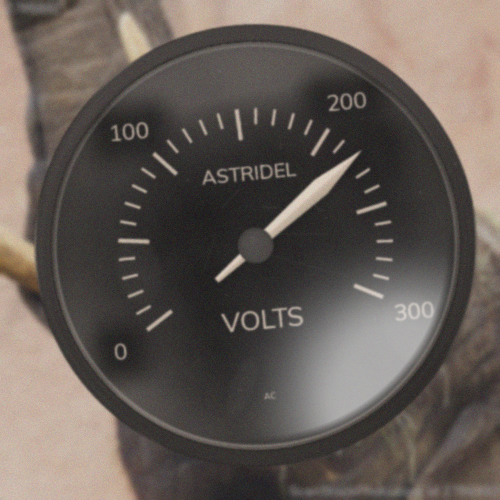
220 V
